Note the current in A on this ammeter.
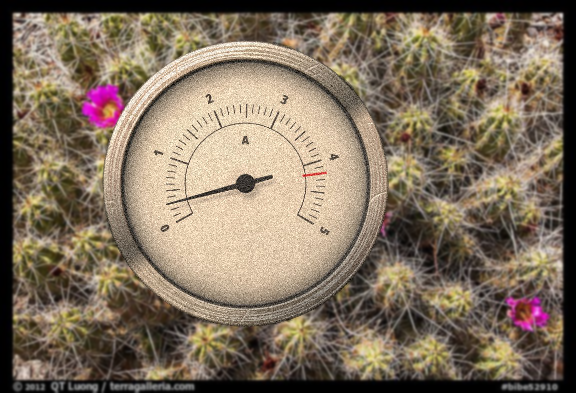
0.3 A
